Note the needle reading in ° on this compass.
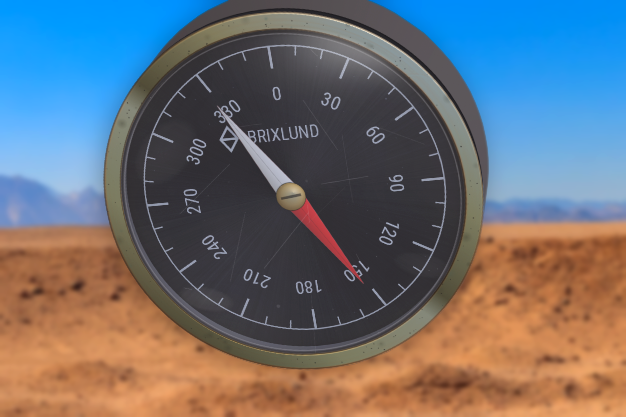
150 °
